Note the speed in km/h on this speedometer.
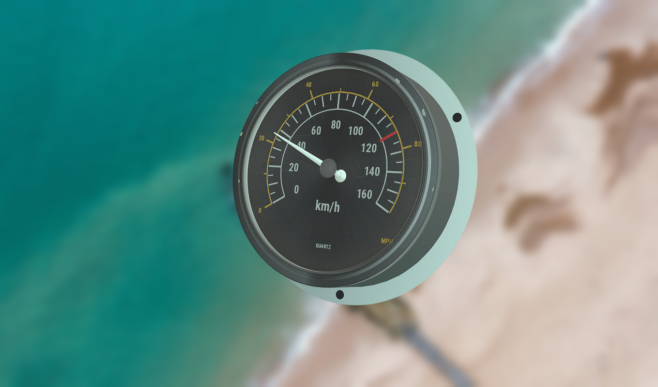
37.5 km/h
